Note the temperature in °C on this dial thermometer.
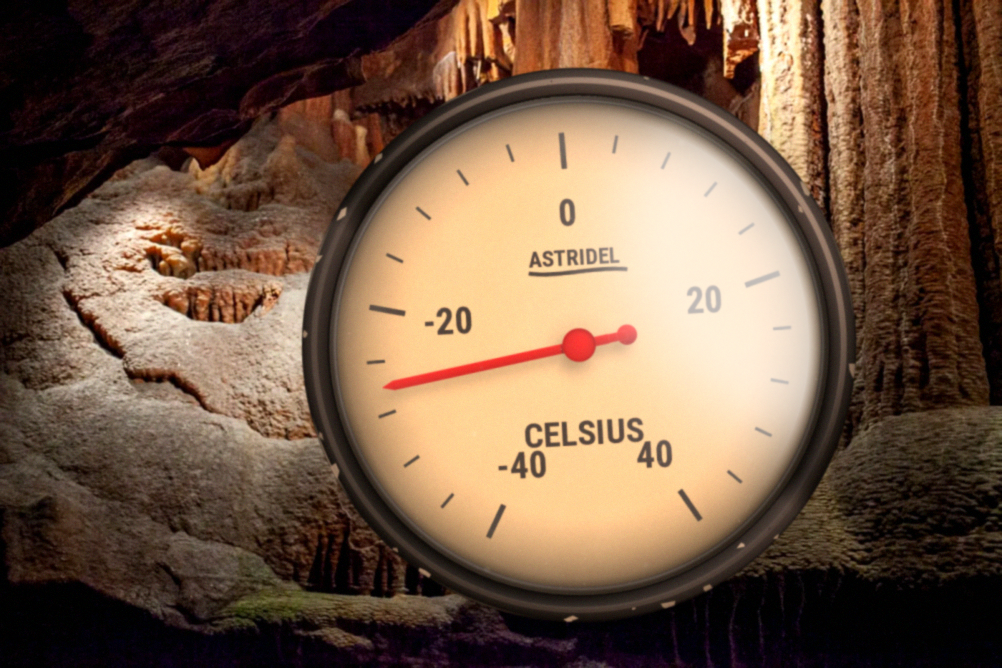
-26 °C
